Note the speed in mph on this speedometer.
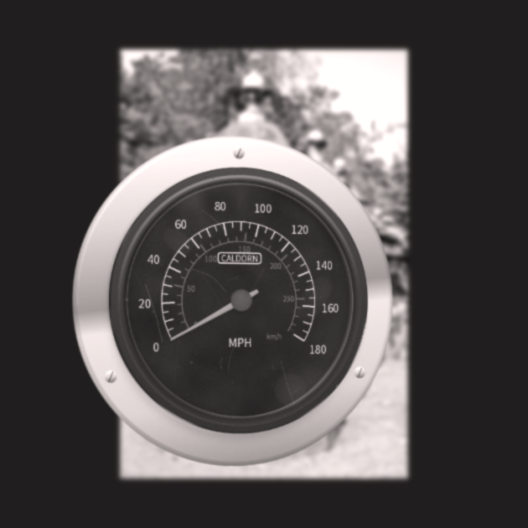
0 mph
